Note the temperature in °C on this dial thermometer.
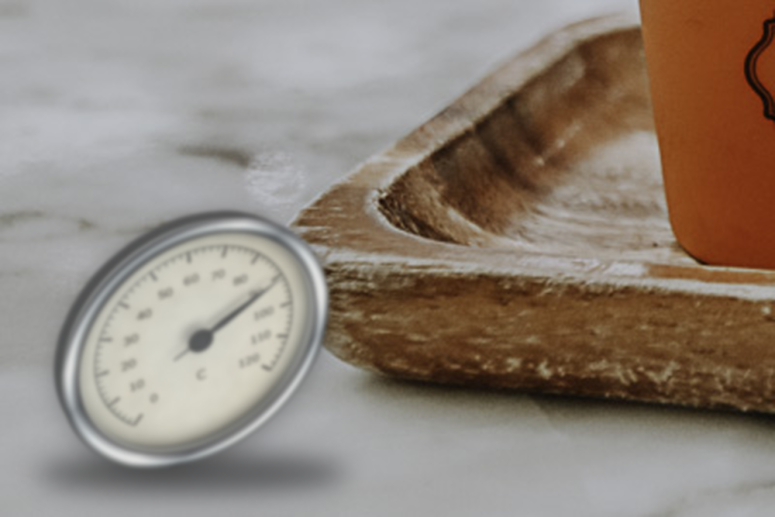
90 °C
